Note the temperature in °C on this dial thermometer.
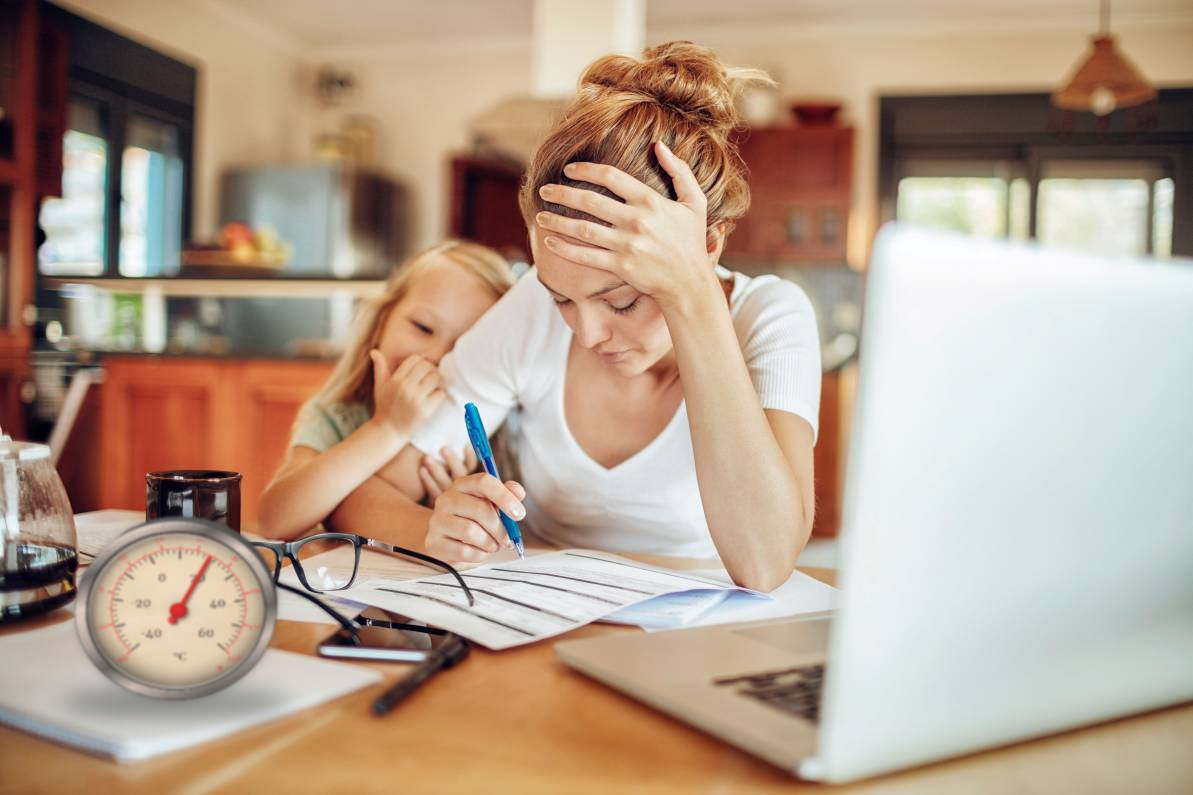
20 °C
